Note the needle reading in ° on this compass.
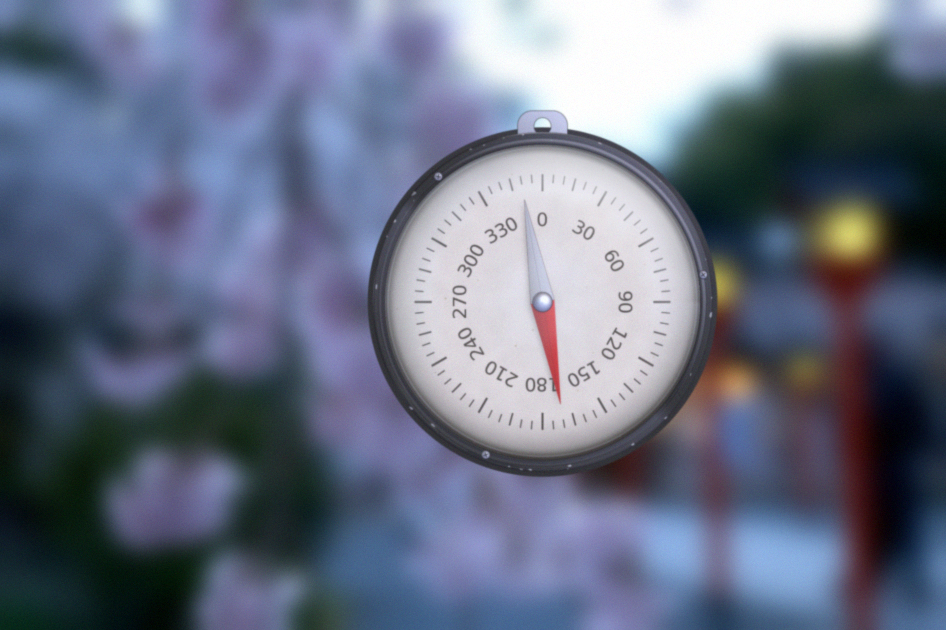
170 °
